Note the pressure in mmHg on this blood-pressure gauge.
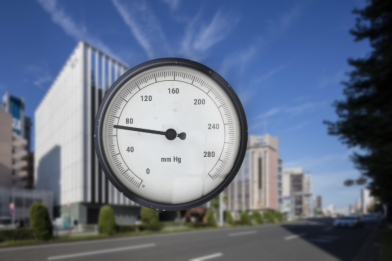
70 mmHg
